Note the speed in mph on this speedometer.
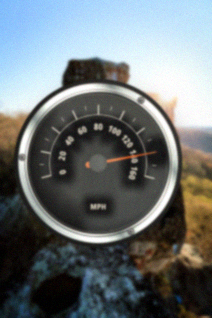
140 mph
